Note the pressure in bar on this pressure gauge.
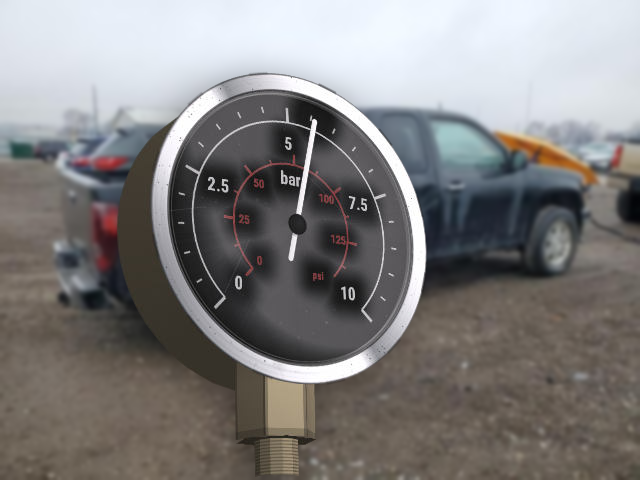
5.5 bar
